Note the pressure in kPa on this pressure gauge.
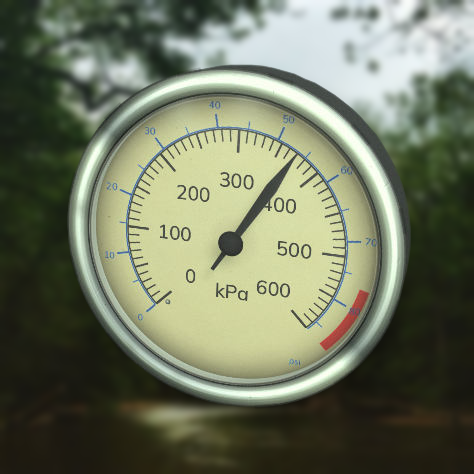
370 kPa
